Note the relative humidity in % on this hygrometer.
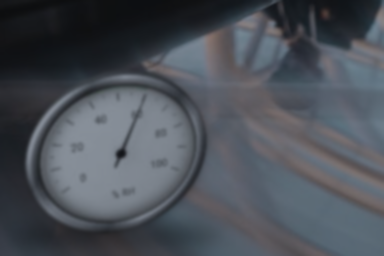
60 %
